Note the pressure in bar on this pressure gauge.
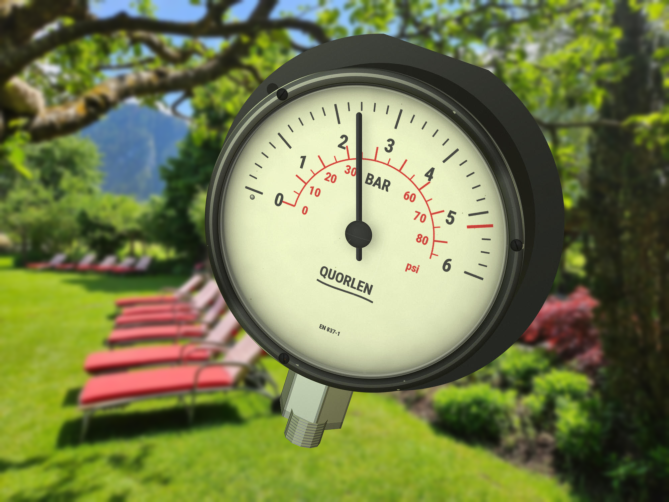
2.4 bar
